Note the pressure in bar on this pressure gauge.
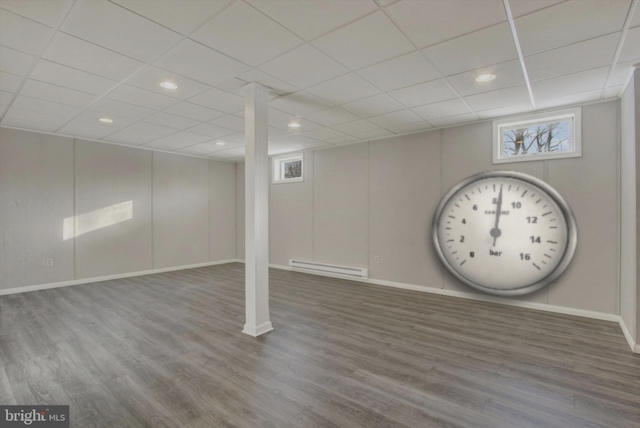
8.5 bar
